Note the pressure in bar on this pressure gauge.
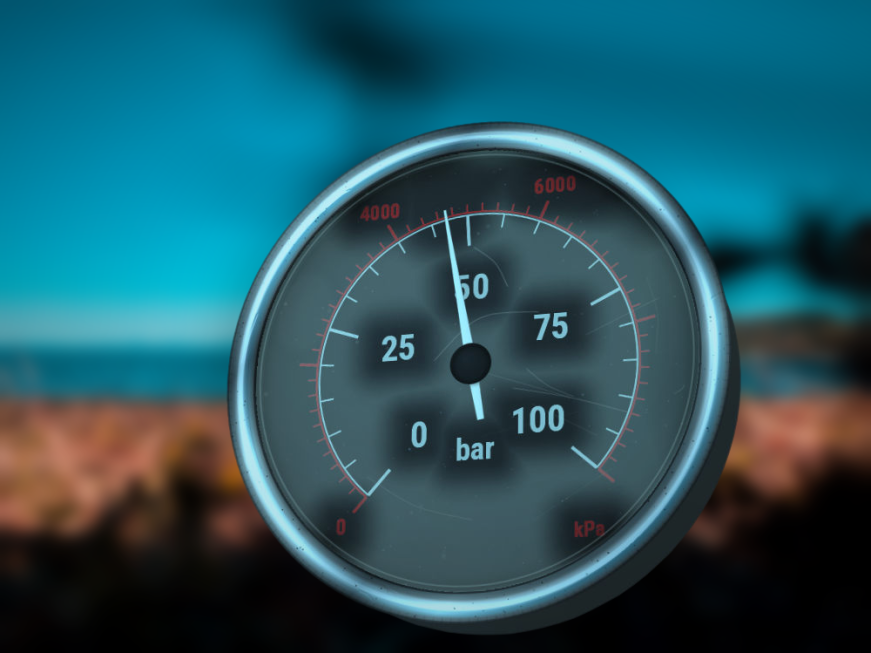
47.5 bar
